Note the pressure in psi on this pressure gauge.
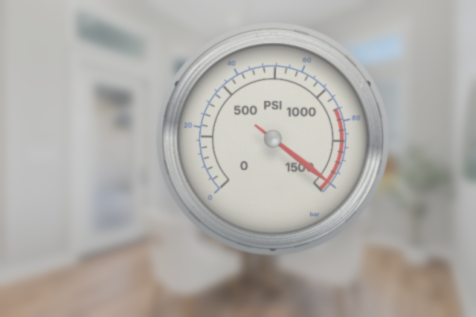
1450 psi
